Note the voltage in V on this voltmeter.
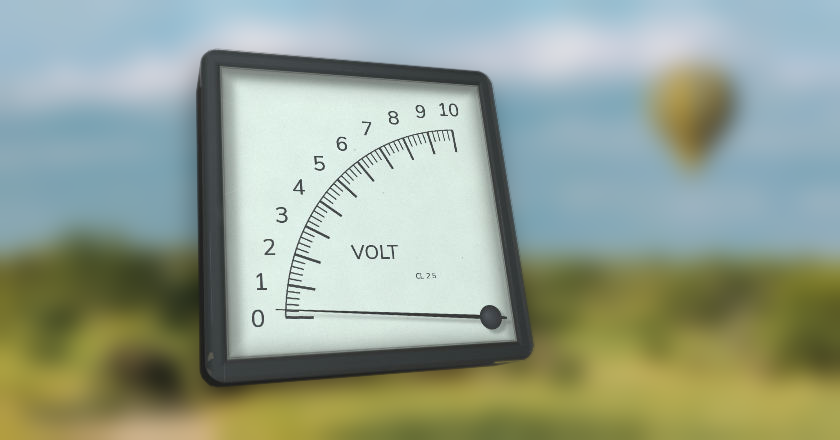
0.2 V
